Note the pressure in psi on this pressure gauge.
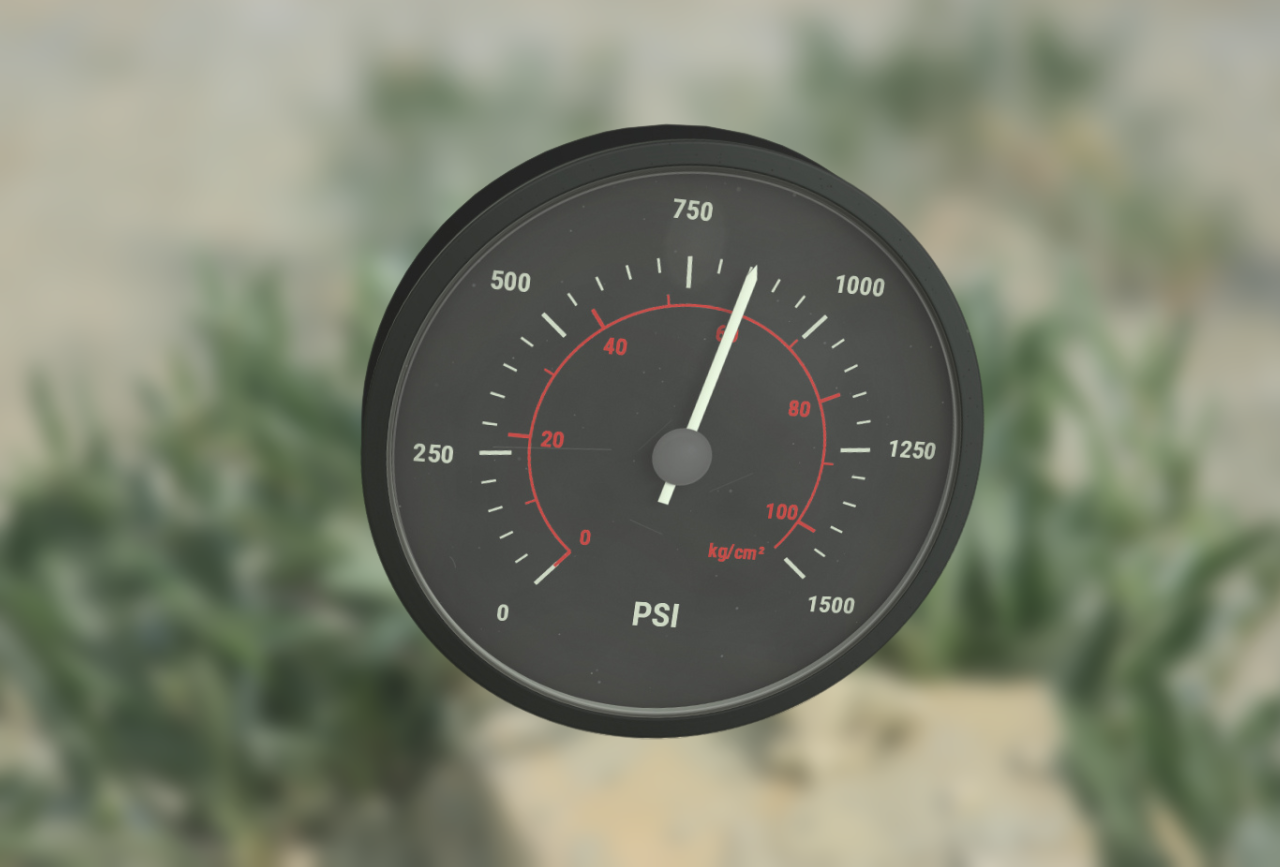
850 psi
